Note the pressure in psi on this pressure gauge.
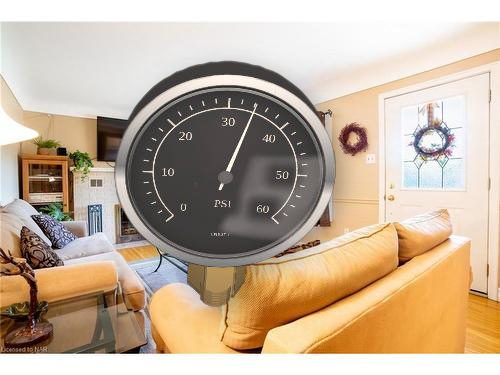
34 psi
